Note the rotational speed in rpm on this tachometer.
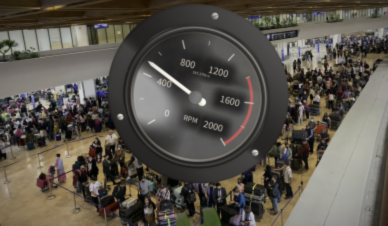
500 rpm
